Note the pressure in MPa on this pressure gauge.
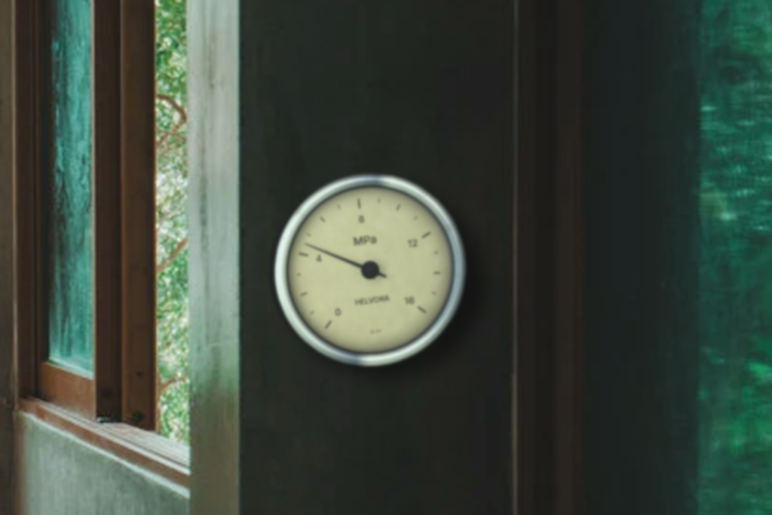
4.5 MPa
